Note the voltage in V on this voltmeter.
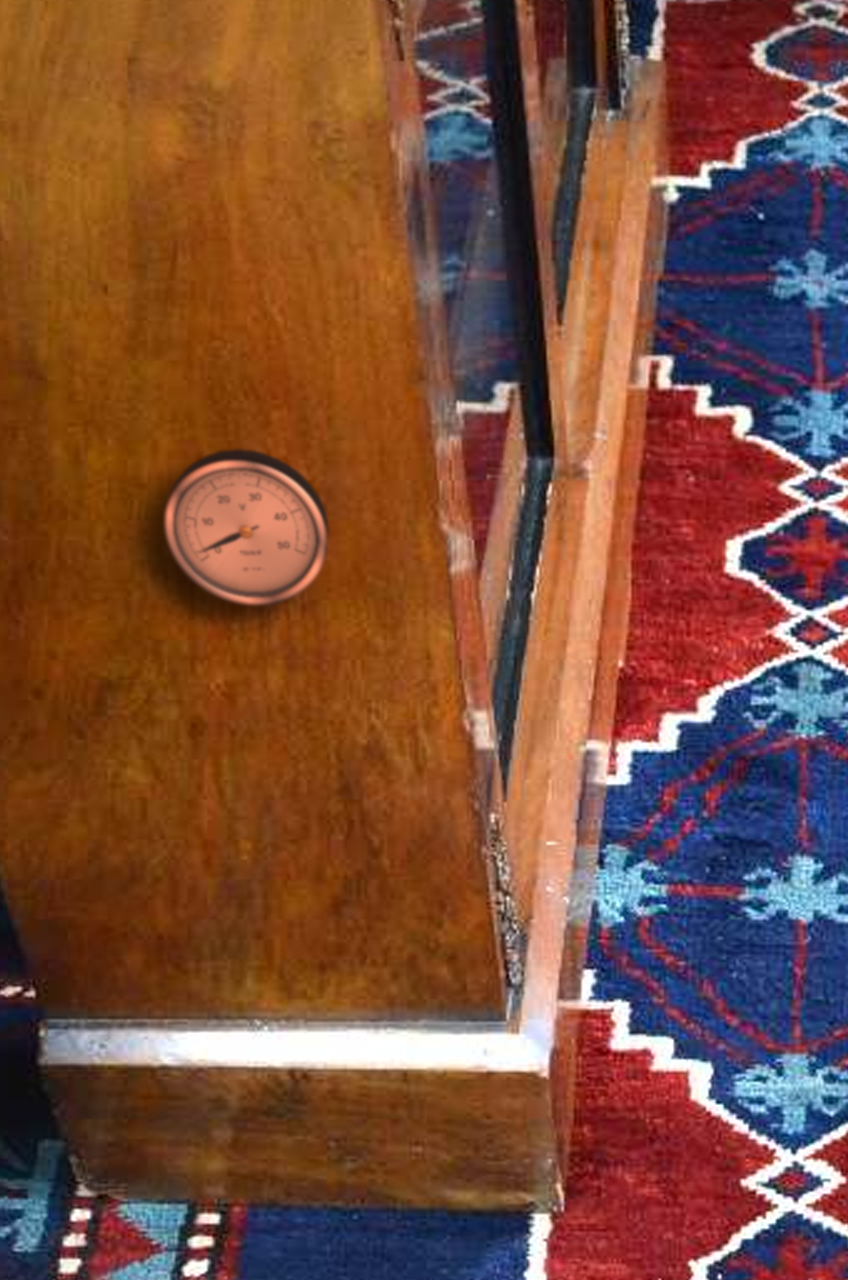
2 V
